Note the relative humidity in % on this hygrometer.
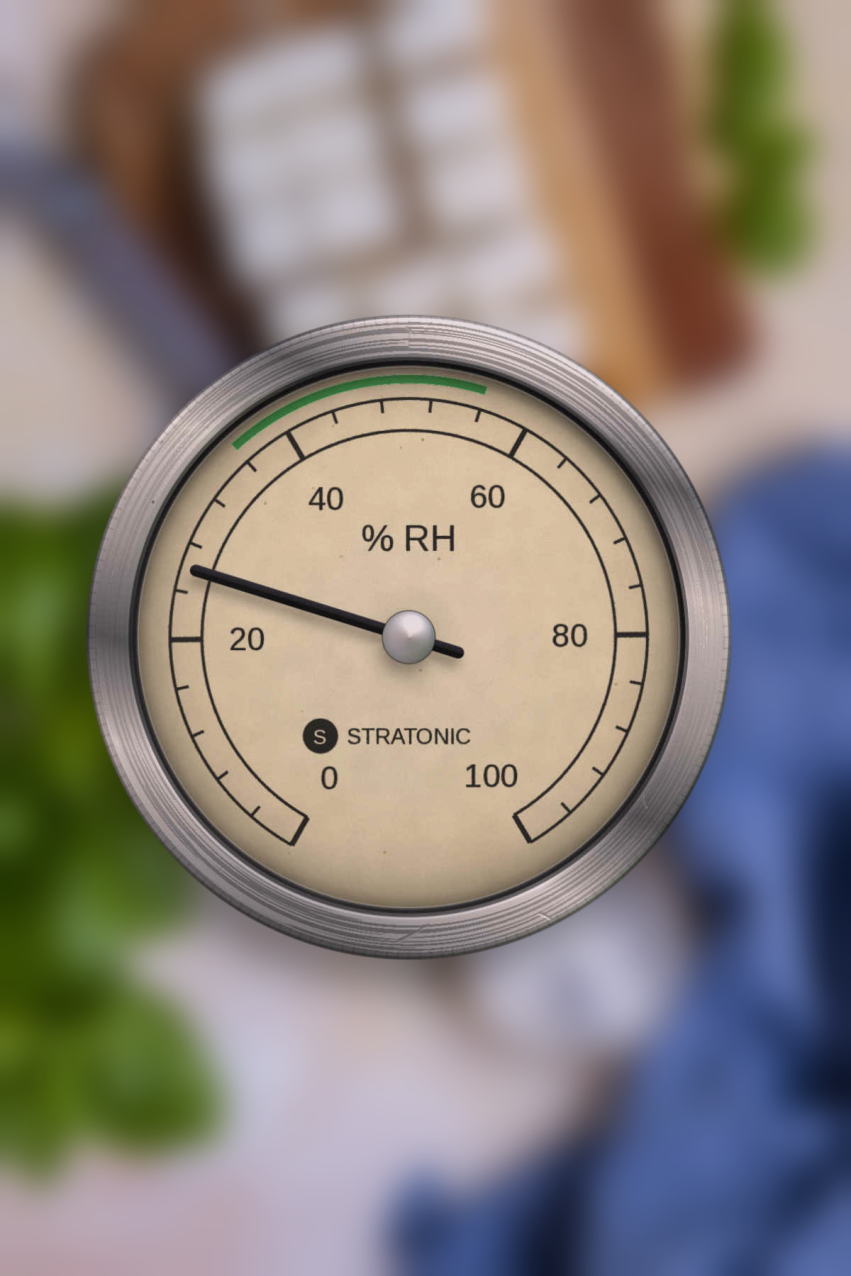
26 %
